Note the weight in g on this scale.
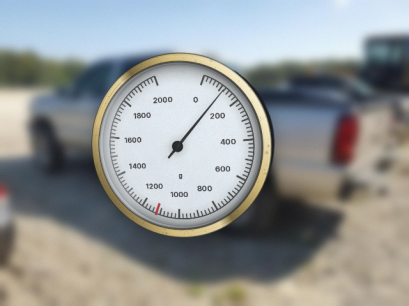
120 g
